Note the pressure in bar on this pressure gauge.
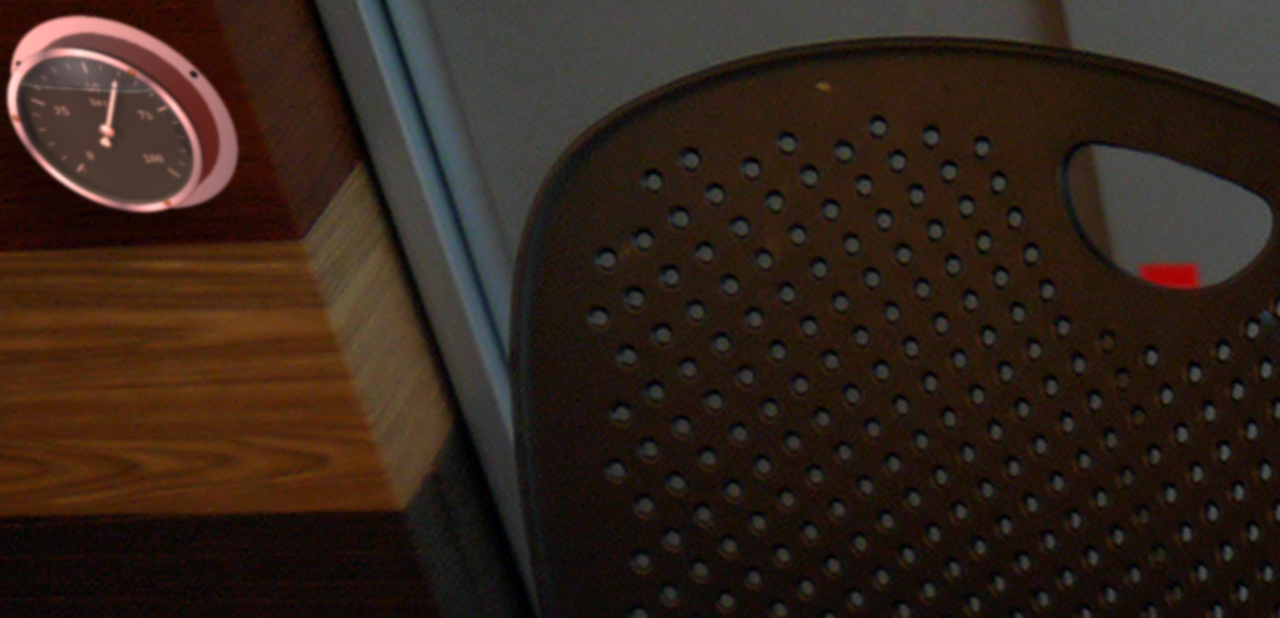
60 bar
